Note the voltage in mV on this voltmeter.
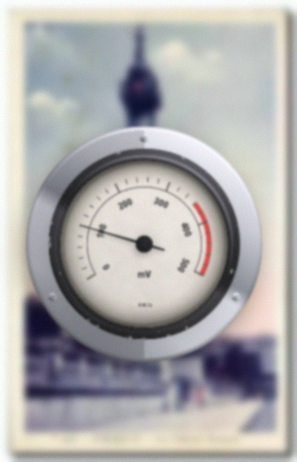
100 mV
